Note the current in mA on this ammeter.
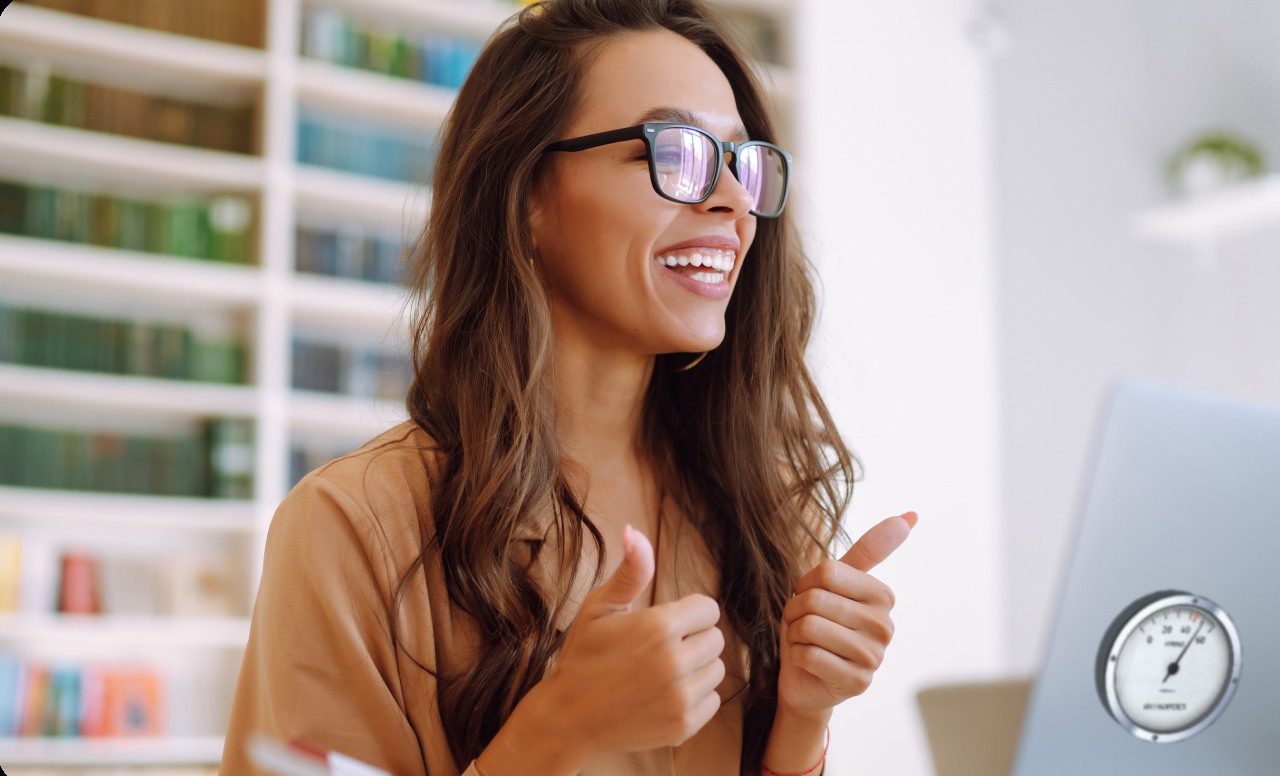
50 mA
